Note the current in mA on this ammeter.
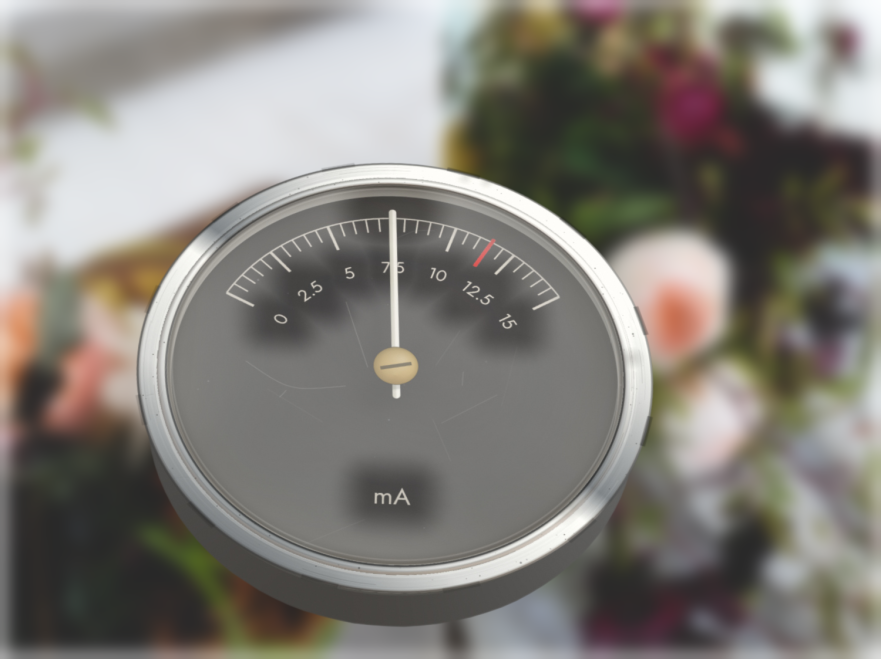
7.5 mA
